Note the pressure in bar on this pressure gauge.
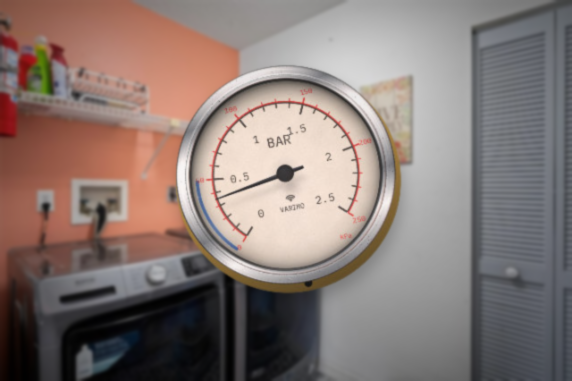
0.35 bar
